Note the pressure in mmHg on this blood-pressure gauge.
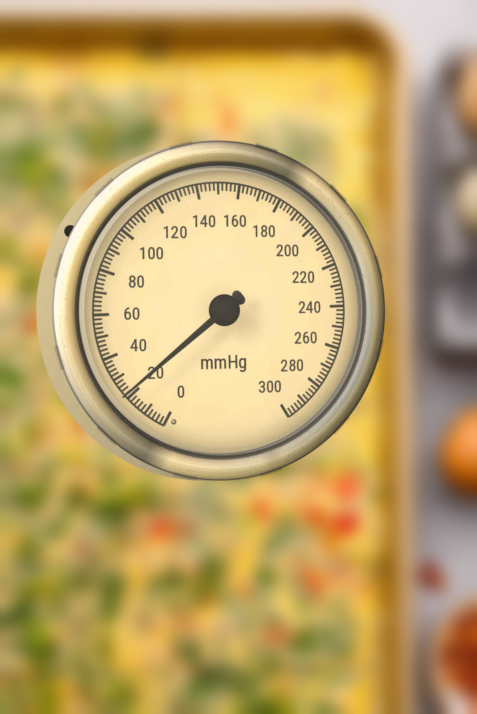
22 mmHg
